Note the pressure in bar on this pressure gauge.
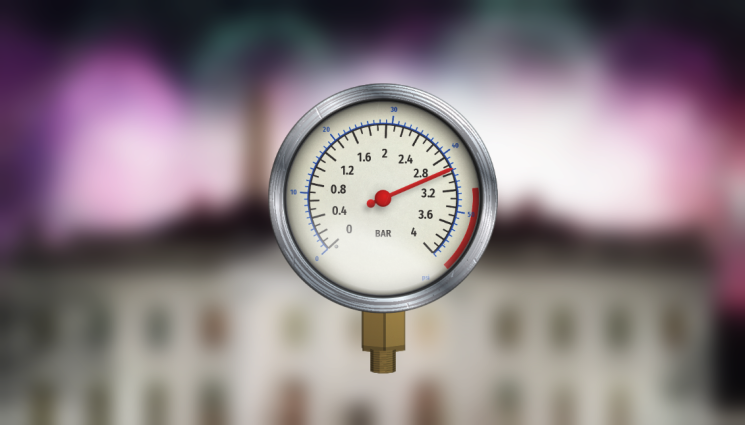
2.95 bar
